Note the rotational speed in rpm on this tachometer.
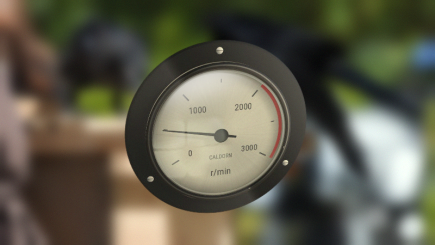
500 rpm
